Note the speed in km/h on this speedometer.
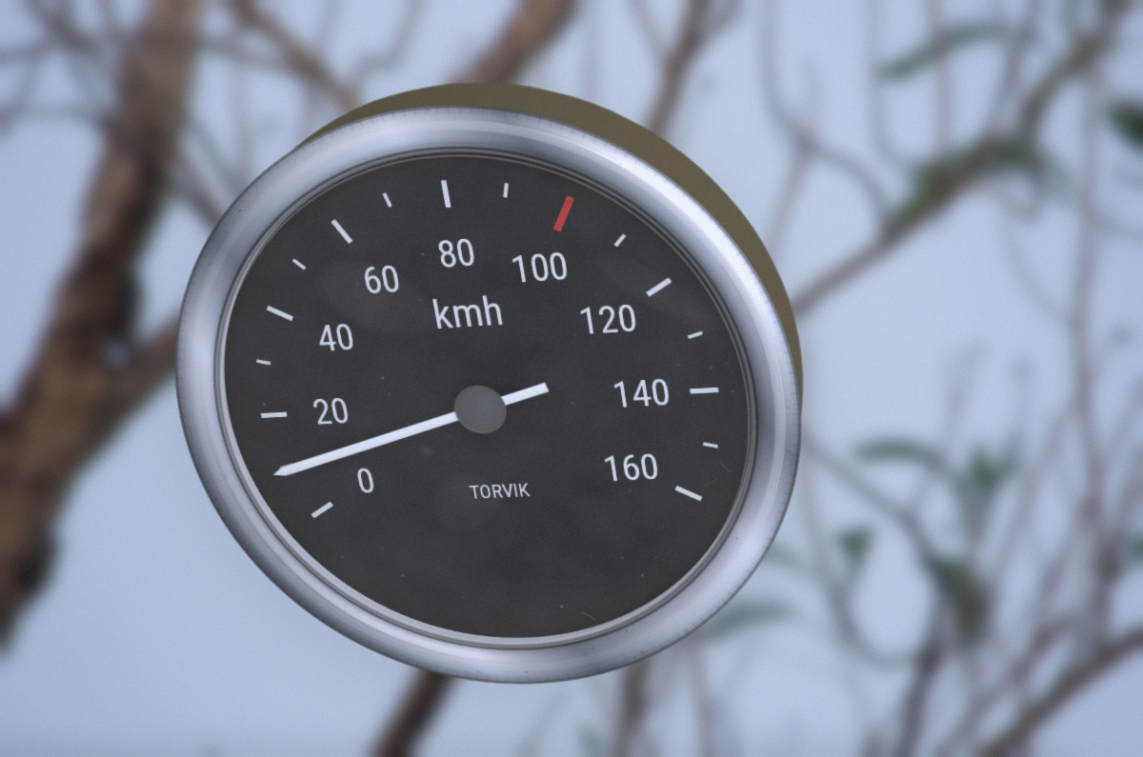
10 km/h
